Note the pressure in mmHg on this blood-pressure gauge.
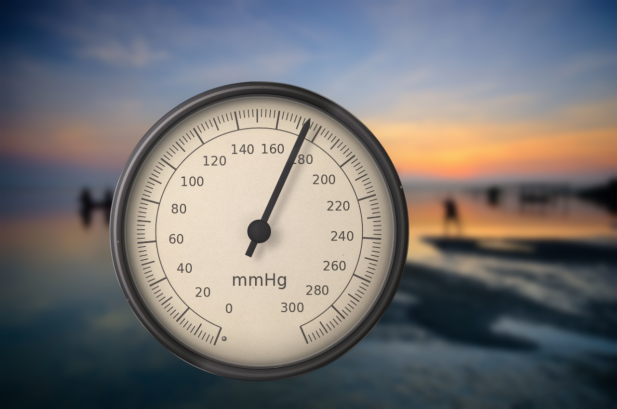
174 mmHg
